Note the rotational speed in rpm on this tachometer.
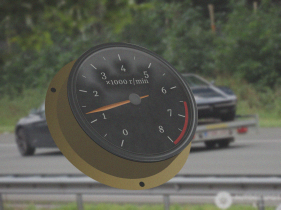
1250 rpm
